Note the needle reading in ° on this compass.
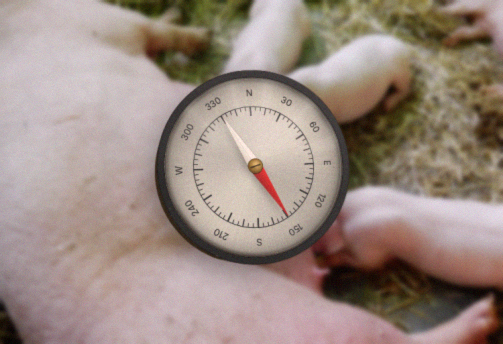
150 °
